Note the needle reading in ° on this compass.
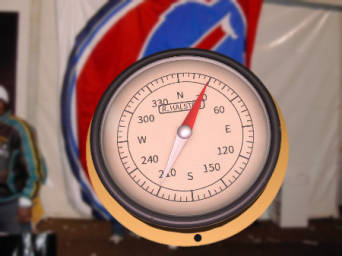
30 °
